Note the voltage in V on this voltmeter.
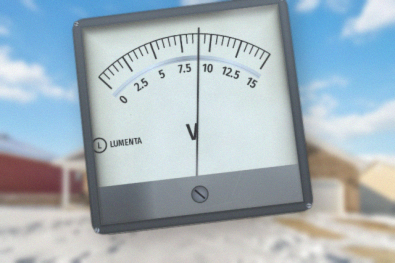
9 V
